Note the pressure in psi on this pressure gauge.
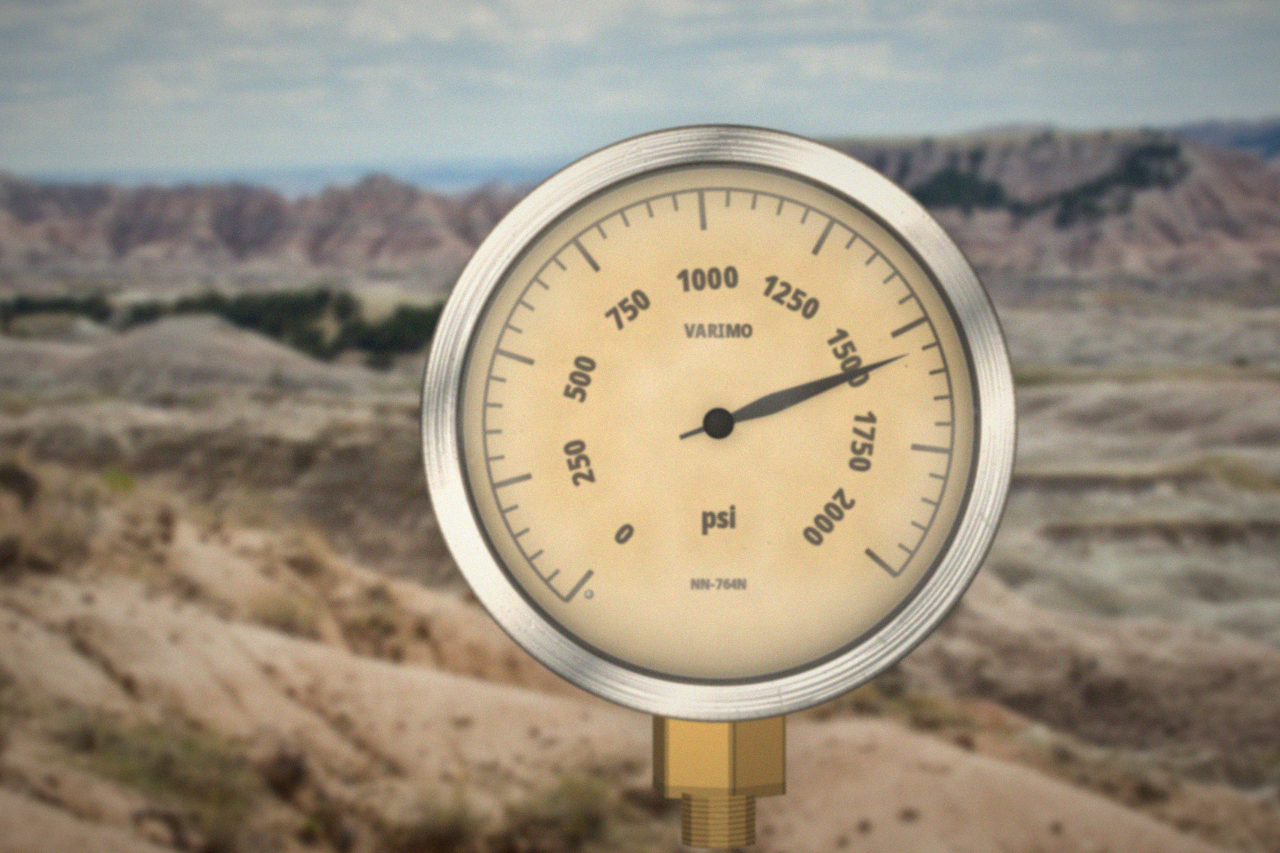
1550 psi
